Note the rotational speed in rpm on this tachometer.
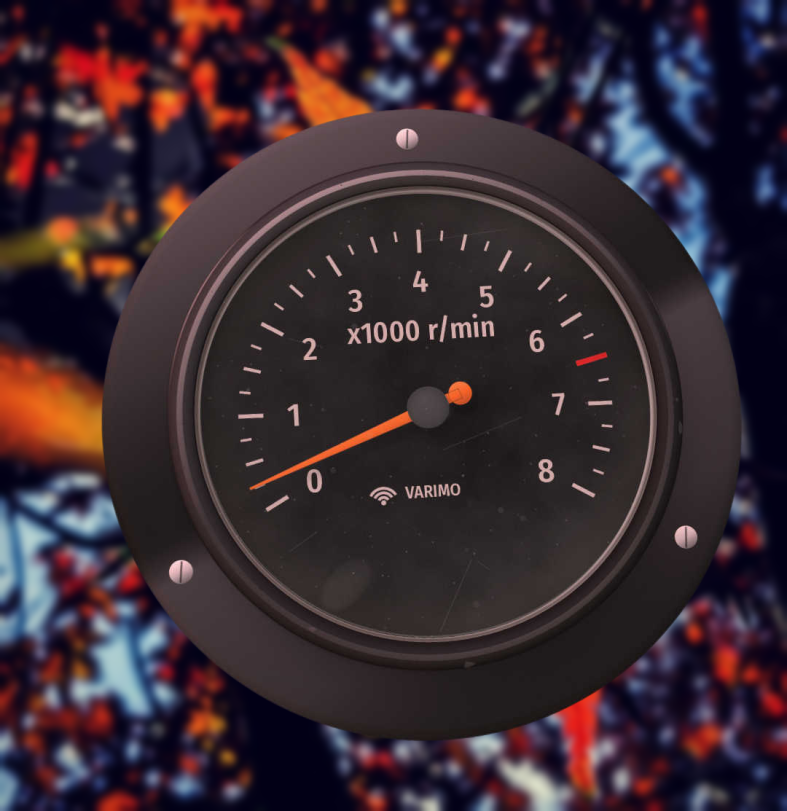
250 rpm
